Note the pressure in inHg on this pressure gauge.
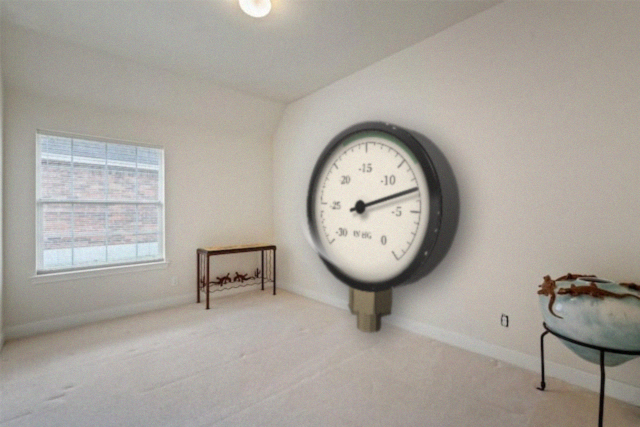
-7 inHg
